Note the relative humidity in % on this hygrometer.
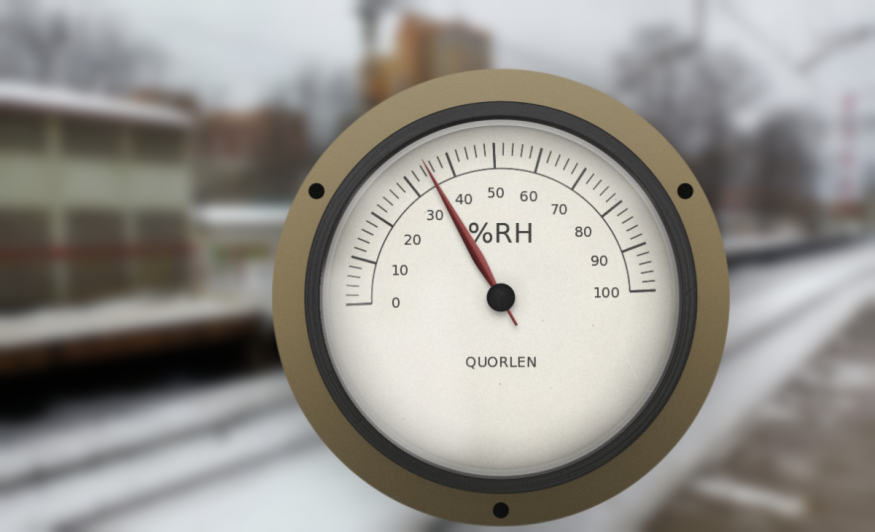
35 %
